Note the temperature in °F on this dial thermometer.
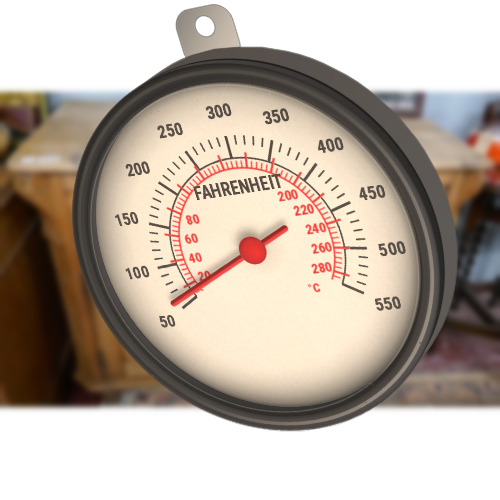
60 °F
